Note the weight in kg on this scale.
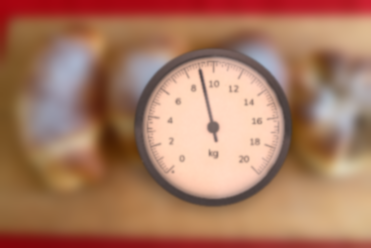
9 kg
